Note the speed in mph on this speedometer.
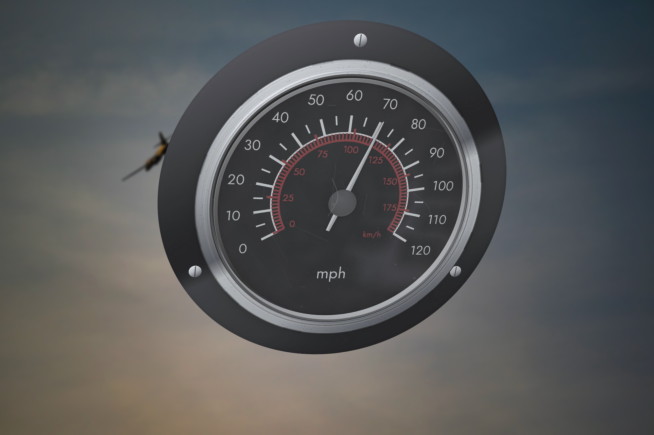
70 mph
